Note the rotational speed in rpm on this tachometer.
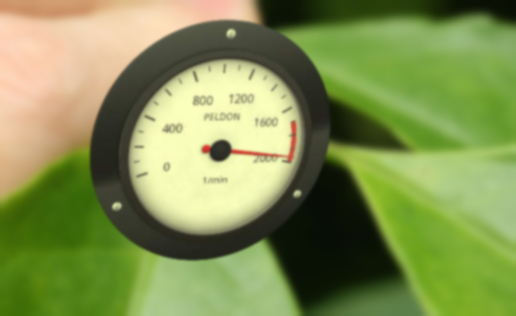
1950 rpm
